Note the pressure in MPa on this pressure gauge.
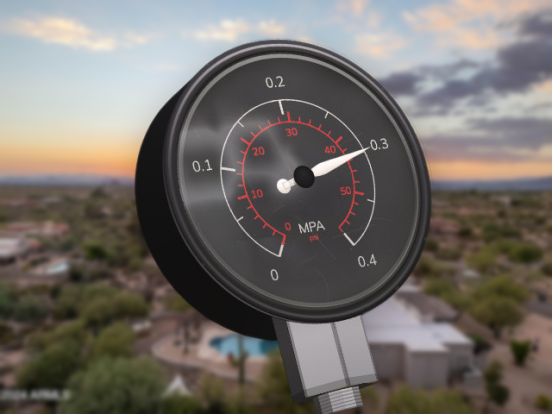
0.3 MPa
